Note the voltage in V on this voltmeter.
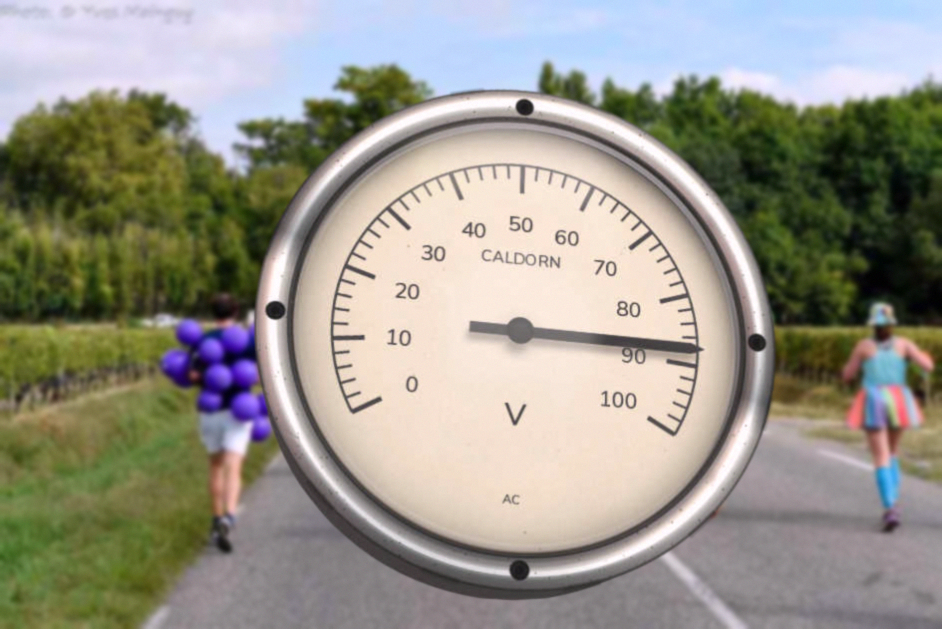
88 V
